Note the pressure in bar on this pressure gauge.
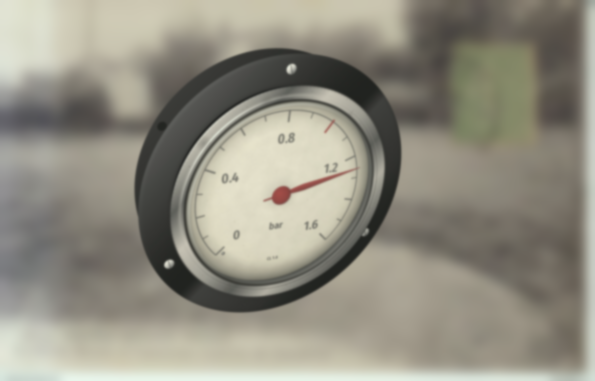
1.25 bar
